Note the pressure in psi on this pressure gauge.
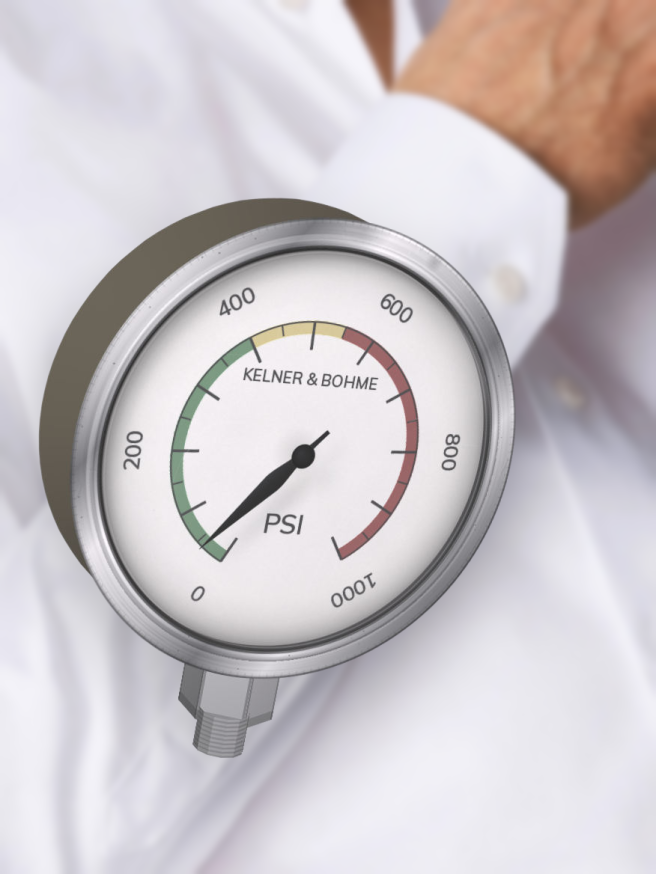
50 psi
